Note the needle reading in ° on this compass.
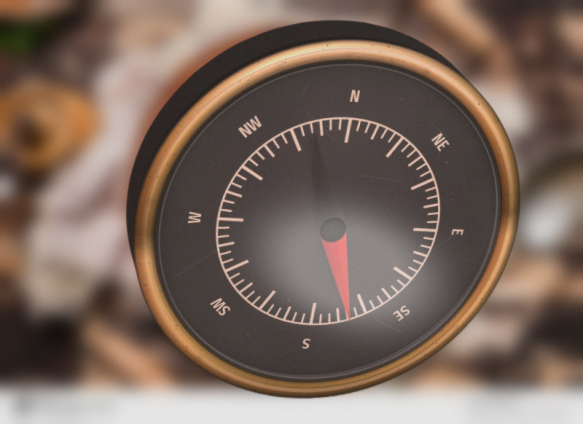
160 °
